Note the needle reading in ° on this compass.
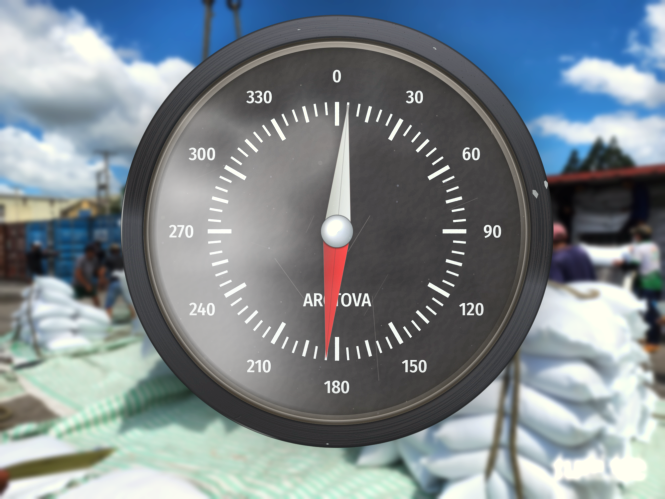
185 °
